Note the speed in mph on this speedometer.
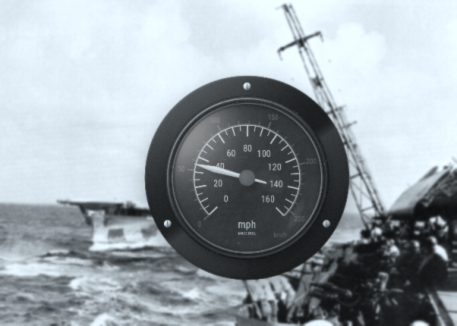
35 mph
